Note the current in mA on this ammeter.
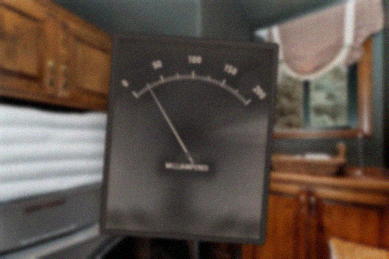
25 mA
